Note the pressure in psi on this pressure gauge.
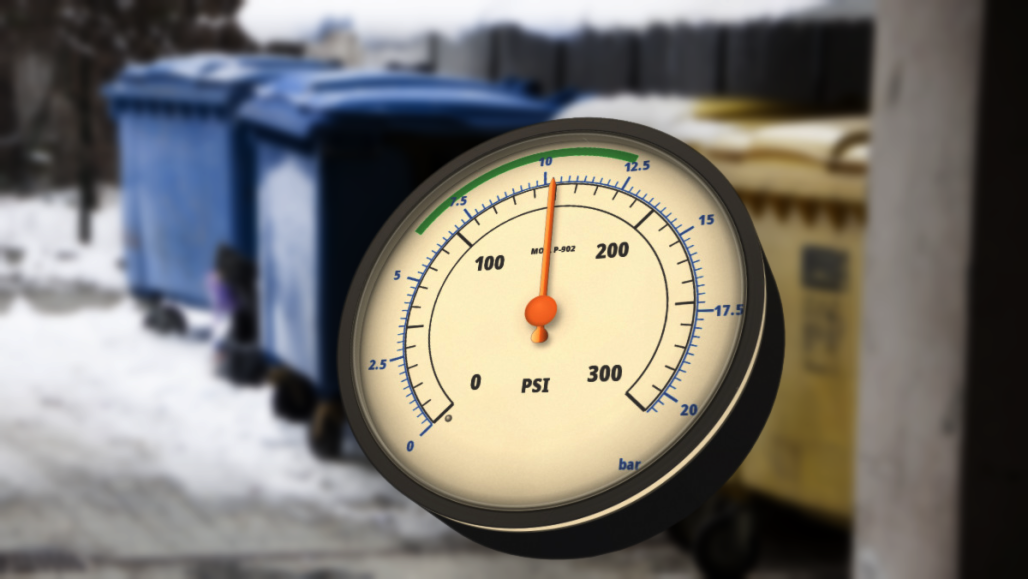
150 psi
